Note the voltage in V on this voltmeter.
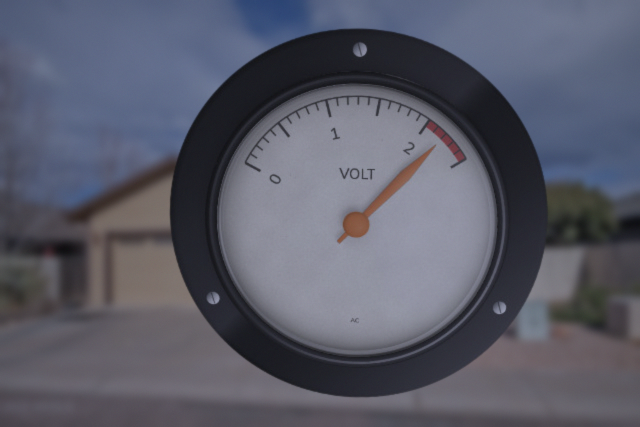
2.2 V
